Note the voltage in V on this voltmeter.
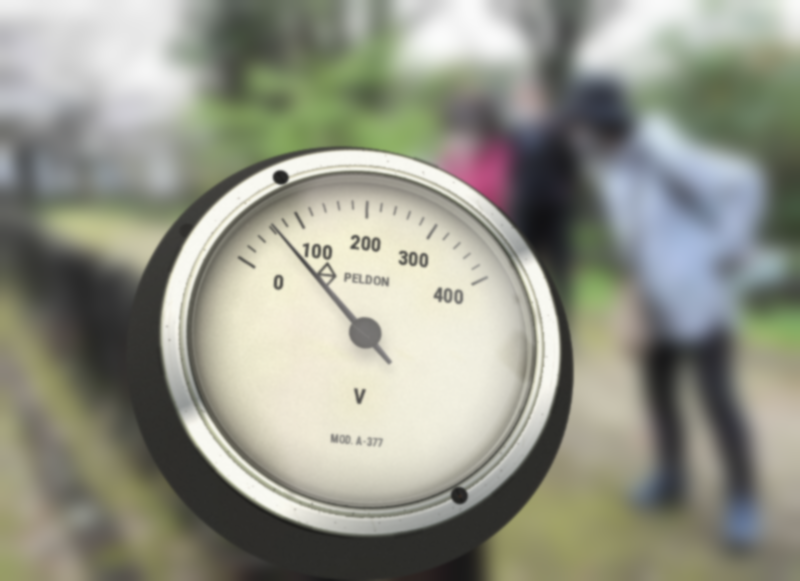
60 V
